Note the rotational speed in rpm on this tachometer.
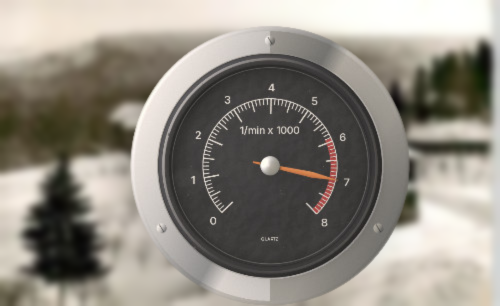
7000 rpm
